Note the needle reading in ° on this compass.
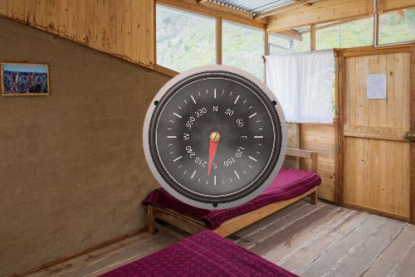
190 °
